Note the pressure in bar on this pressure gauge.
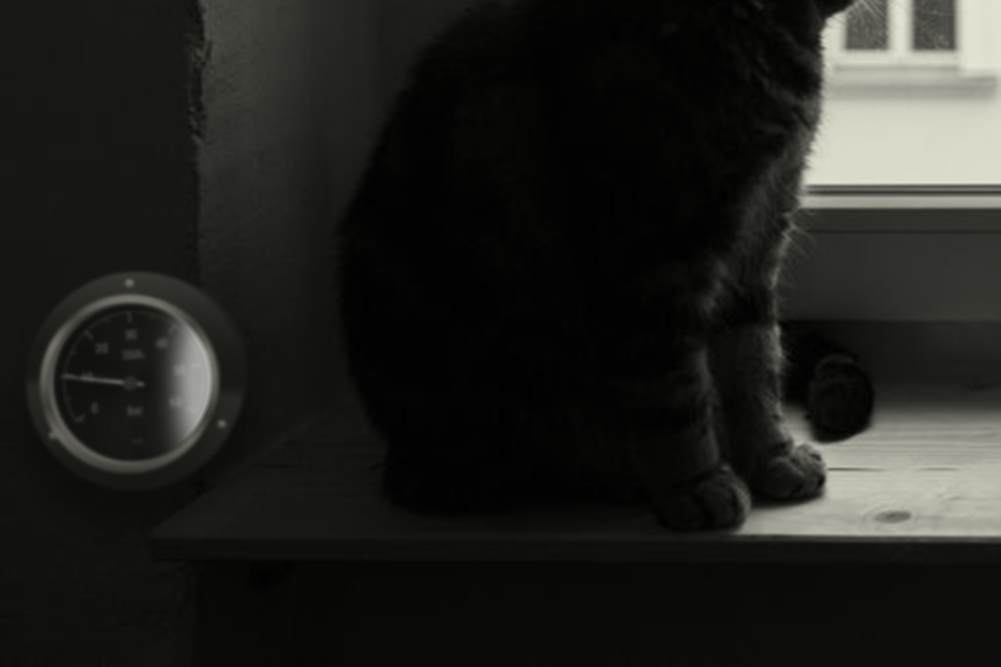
10 bar
